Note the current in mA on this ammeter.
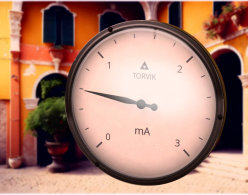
0.6 mA
